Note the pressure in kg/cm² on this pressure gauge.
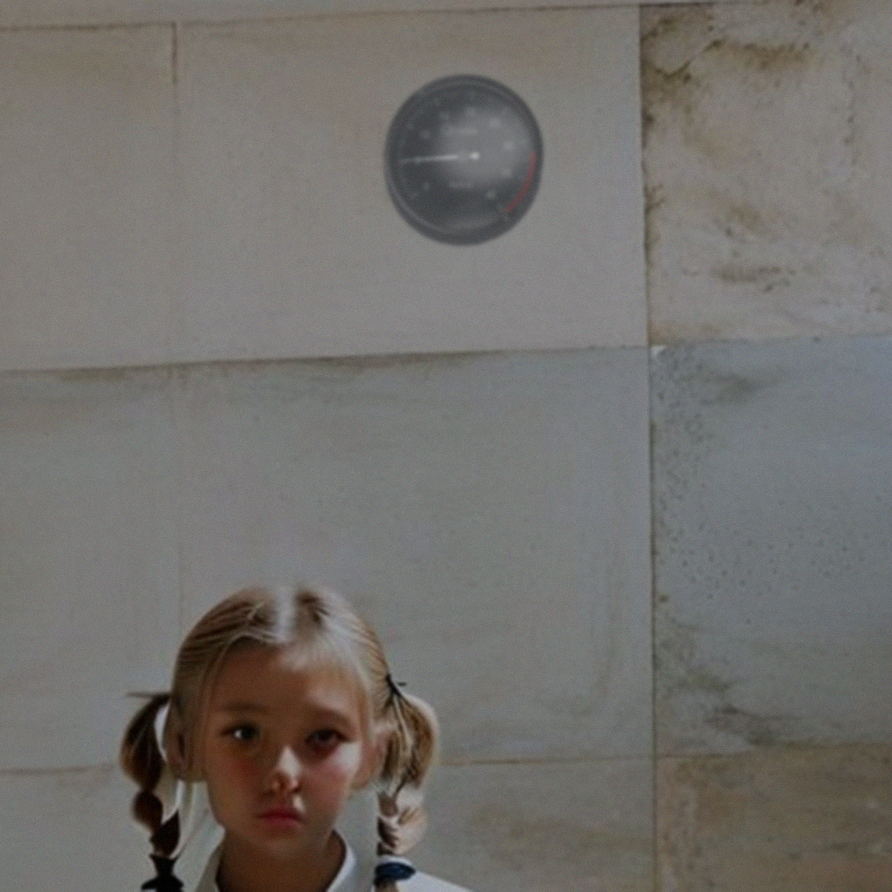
5 kg/cm²
